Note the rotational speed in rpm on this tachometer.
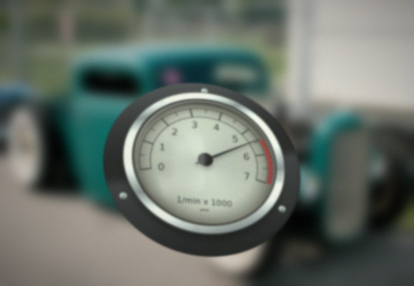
5500 rpm
